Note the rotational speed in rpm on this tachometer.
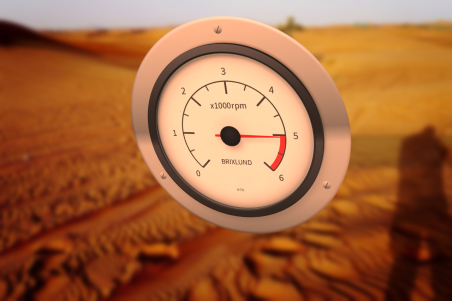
5000 rpm
